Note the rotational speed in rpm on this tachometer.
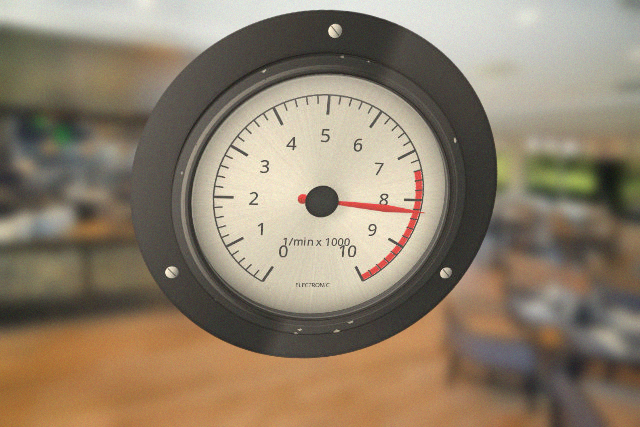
8200 rpm
